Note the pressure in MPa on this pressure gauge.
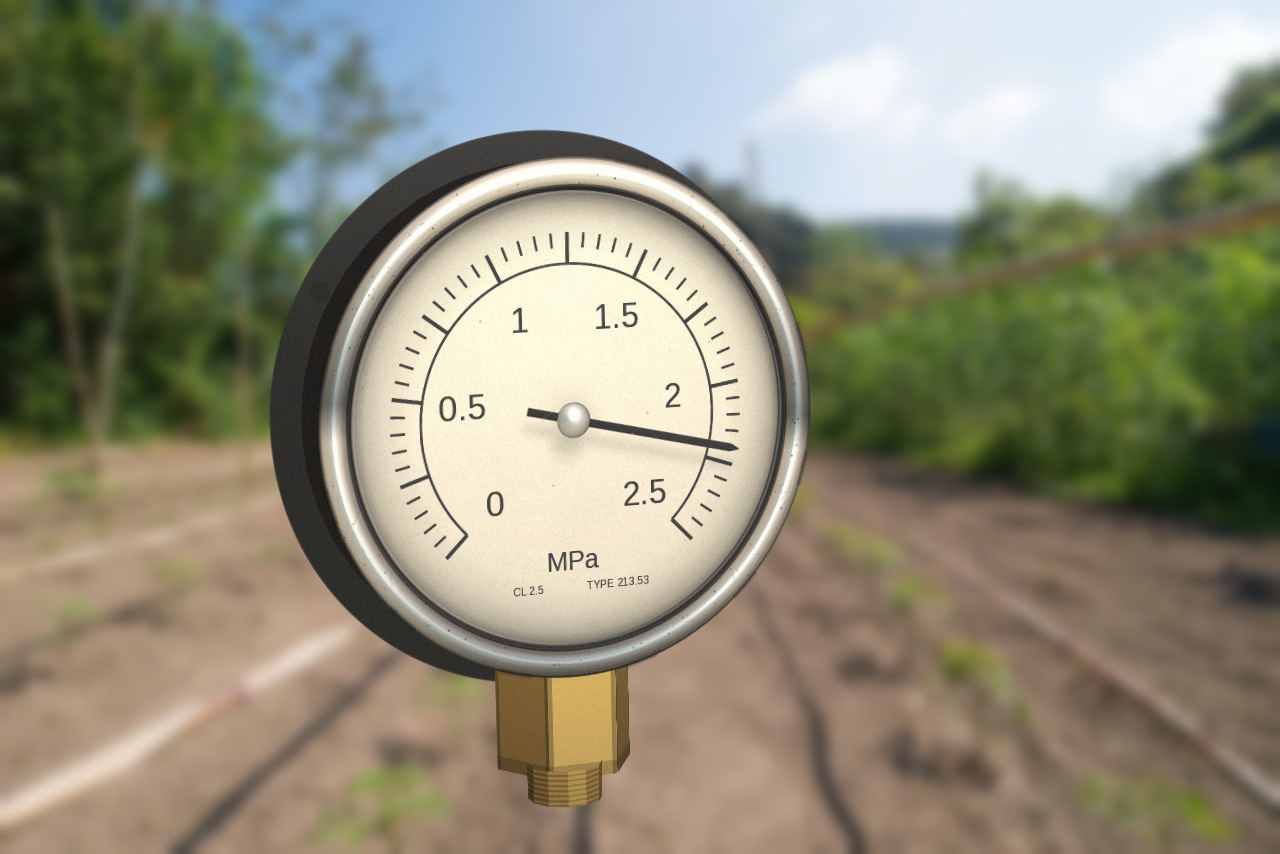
2.2 MPa
